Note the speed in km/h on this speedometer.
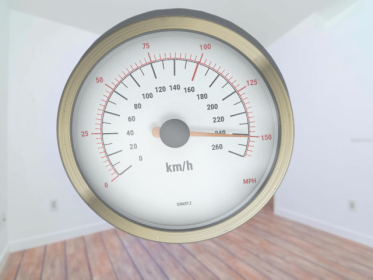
240 km/h
